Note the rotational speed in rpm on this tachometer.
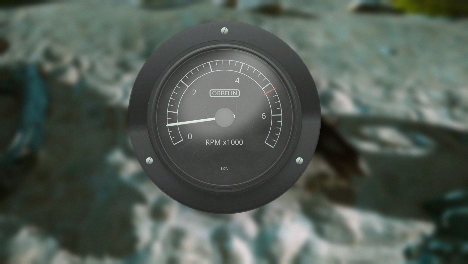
600 rpm
